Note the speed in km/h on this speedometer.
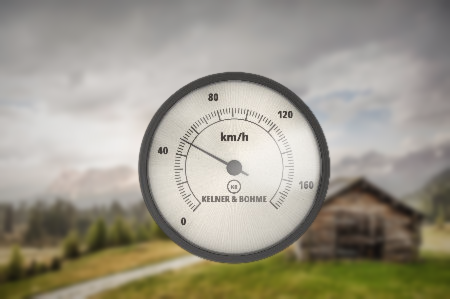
50 km/h
